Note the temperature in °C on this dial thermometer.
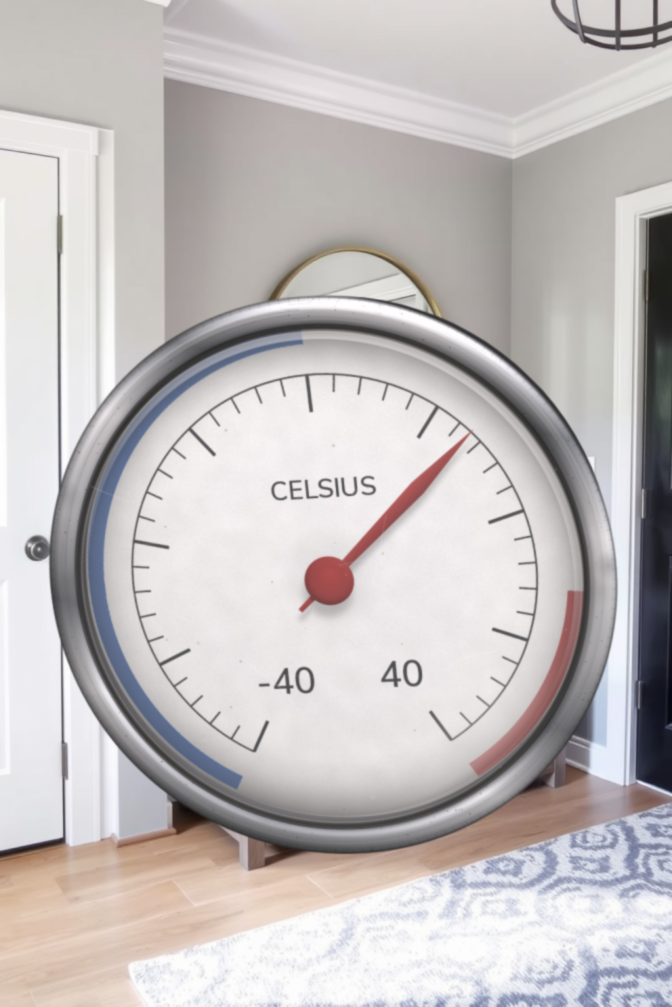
13 °C
